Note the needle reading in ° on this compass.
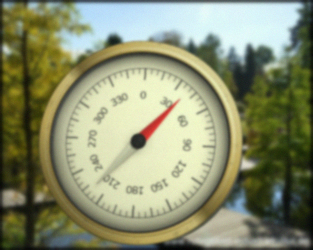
40 °
